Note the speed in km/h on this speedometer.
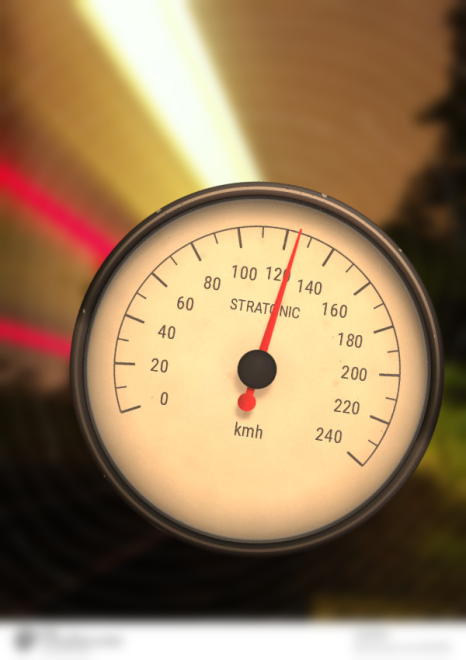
125 km/h
